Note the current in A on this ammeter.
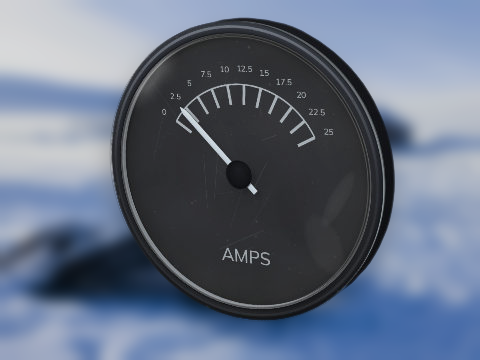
2.5 A
